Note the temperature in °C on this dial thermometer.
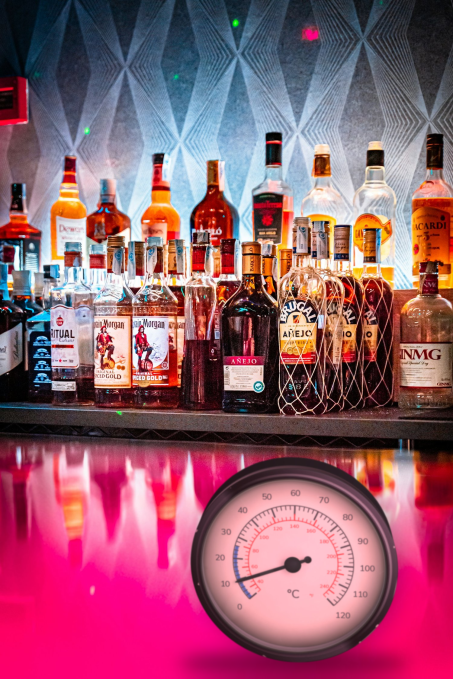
10 °C
